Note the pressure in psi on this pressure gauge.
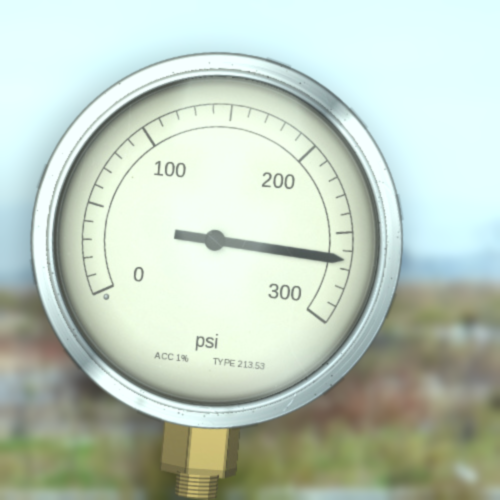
265 psi
